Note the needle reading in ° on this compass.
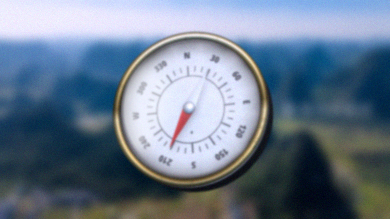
210 °
